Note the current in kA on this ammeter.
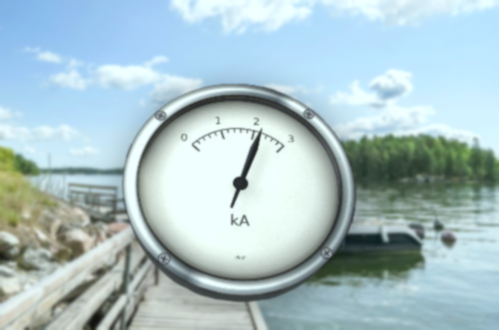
2.2 kA
